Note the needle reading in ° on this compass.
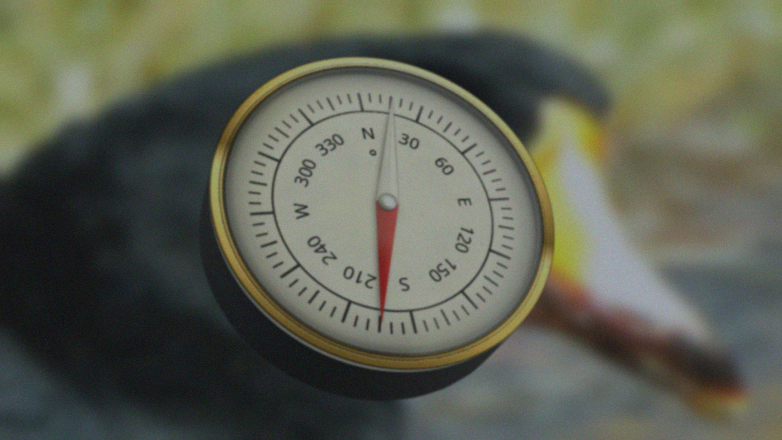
195 °
